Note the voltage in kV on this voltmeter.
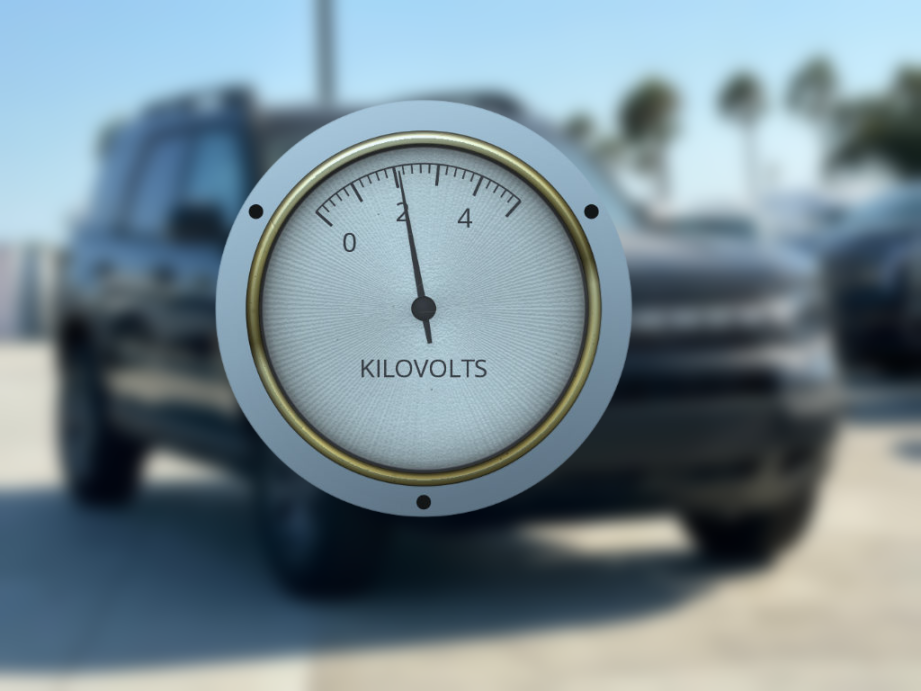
2.1 kV
